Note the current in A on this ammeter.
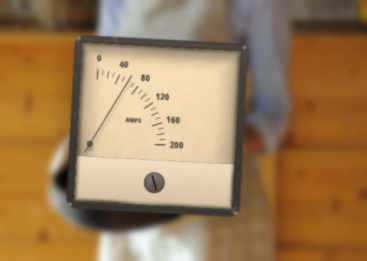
60 A
